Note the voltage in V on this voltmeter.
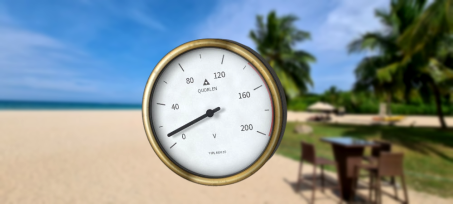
10 V
